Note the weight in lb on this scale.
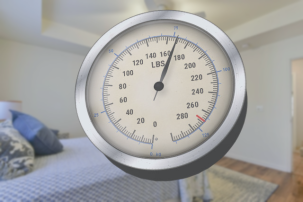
170 lb
